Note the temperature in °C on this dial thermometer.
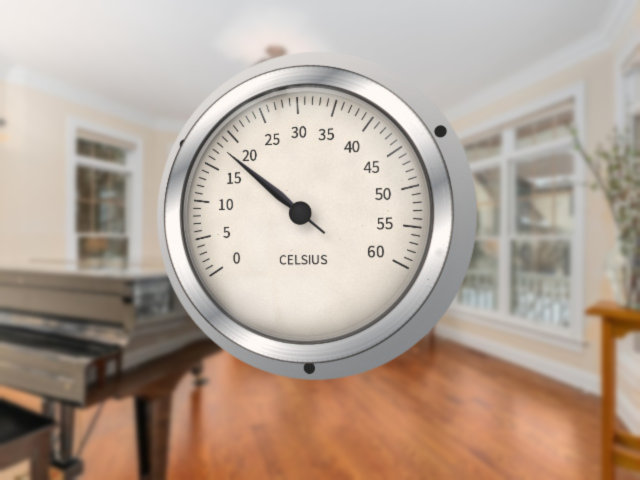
18 °C
